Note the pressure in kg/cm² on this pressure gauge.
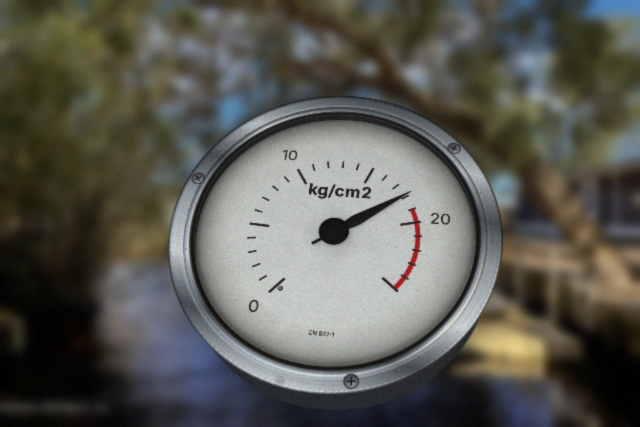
18 kg/cm²
